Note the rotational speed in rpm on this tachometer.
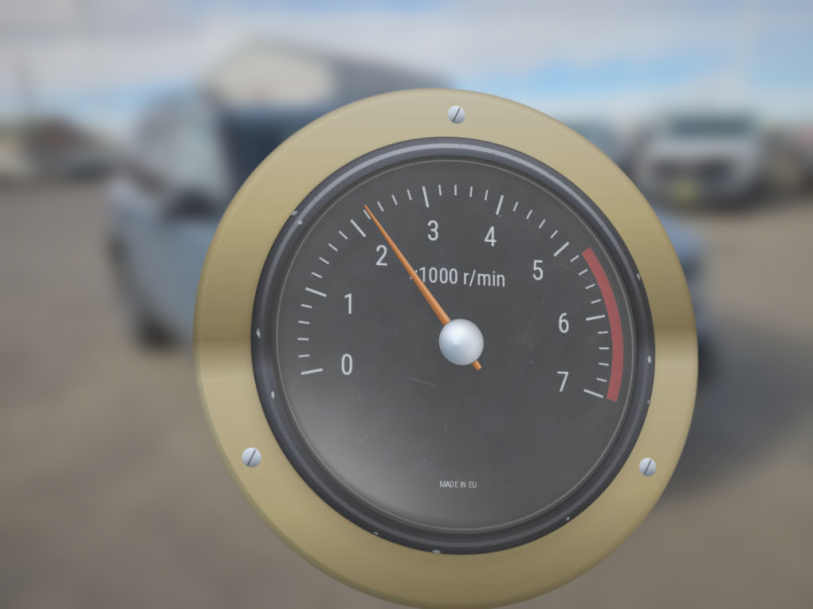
2200 rpm
